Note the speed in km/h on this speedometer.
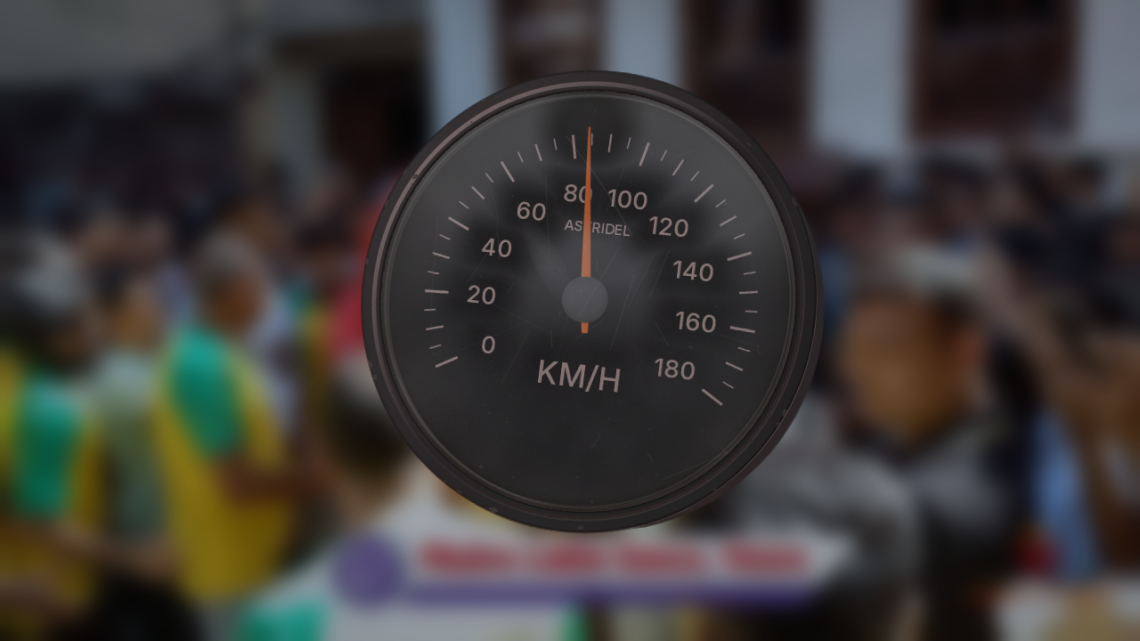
85 km/h
